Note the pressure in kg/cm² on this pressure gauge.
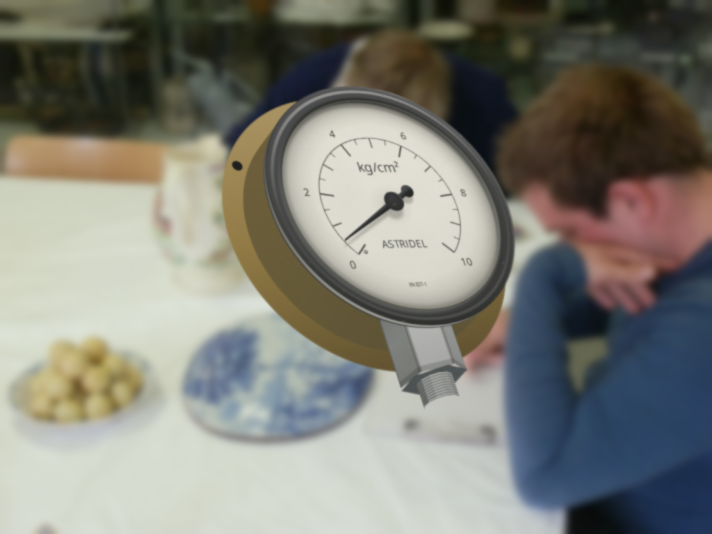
0.5 kg/cm²
